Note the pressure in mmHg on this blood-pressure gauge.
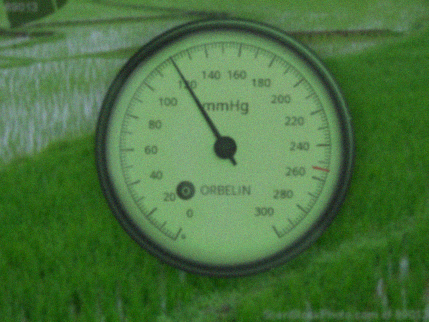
120 mmHg
